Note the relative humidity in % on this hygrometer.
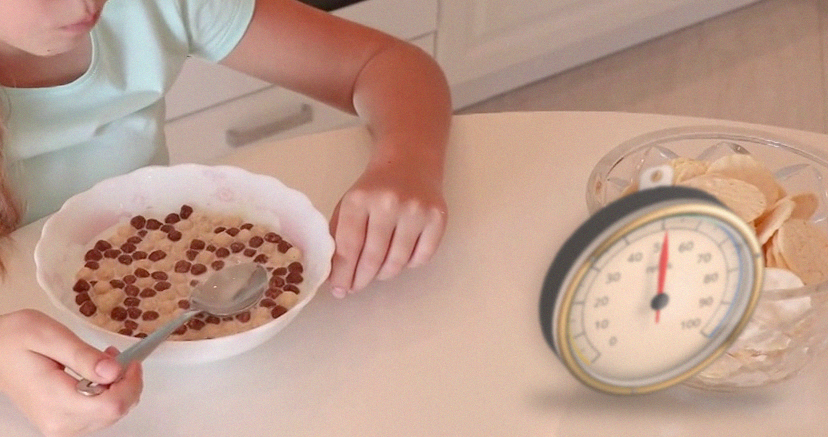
50 %
